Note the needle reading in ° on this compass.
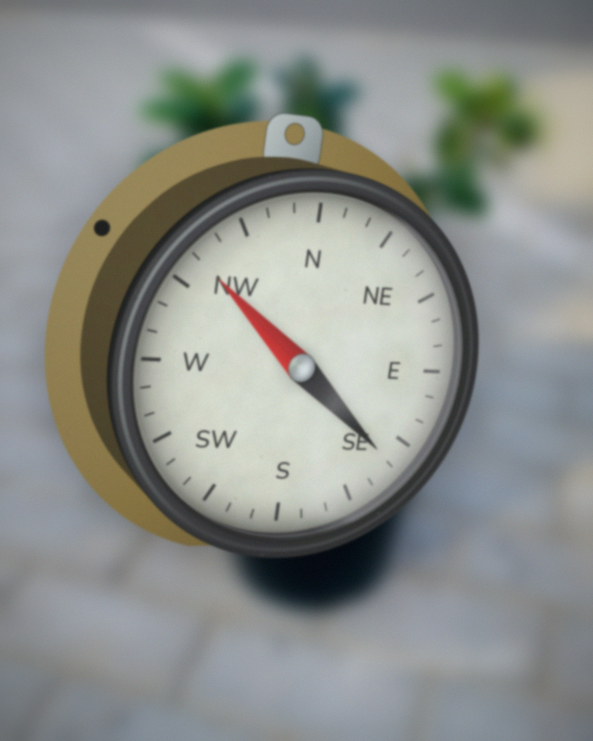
310 °
